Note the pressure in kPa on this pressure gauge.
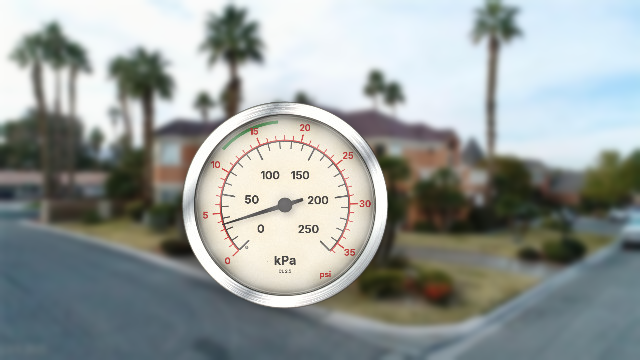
25 kPa
